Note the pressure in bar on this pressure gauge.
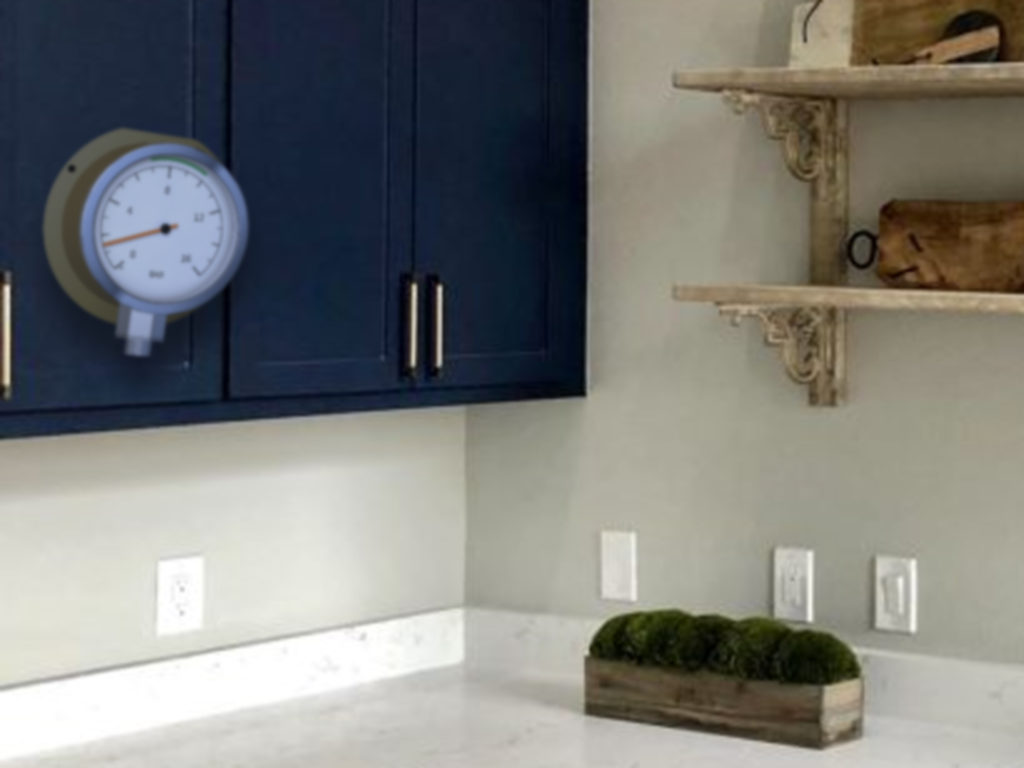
1.5 bar
